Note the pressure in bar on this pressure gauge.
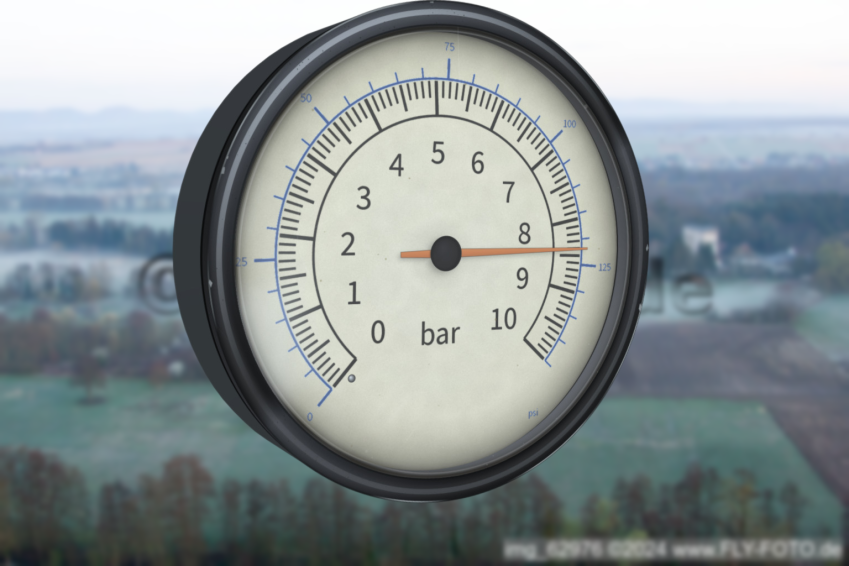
8.4 bar
